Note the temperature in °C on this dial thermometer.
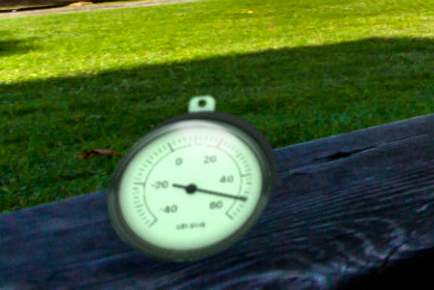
50 °C
